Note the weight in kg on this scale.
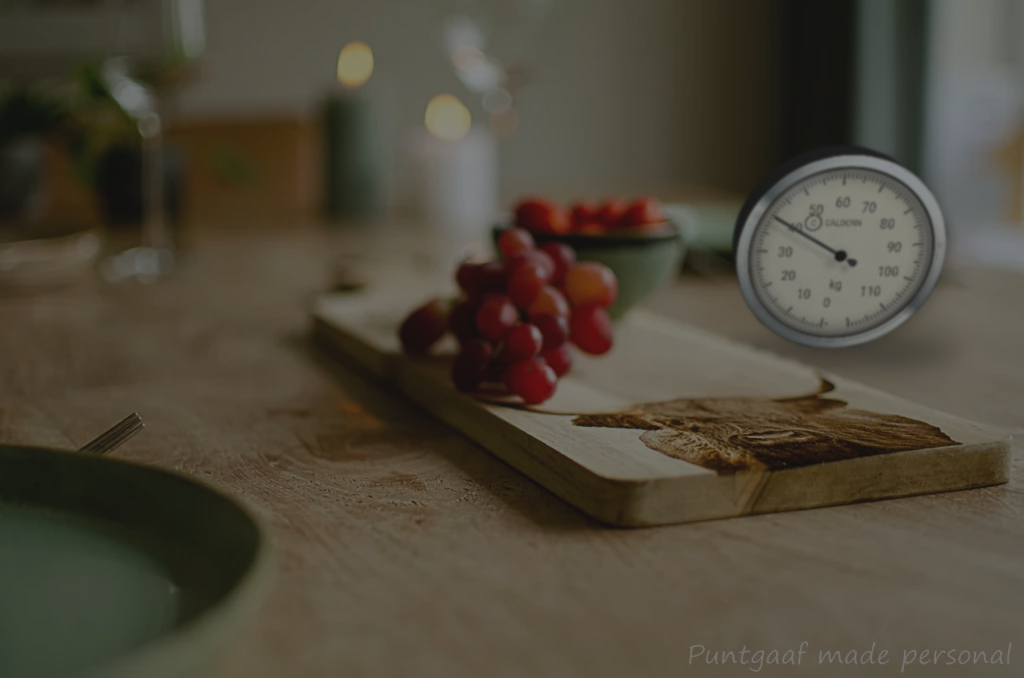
40 kg
